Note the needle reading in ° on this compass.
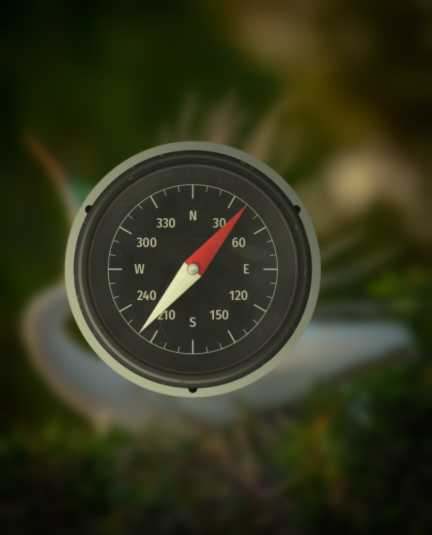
40 °
